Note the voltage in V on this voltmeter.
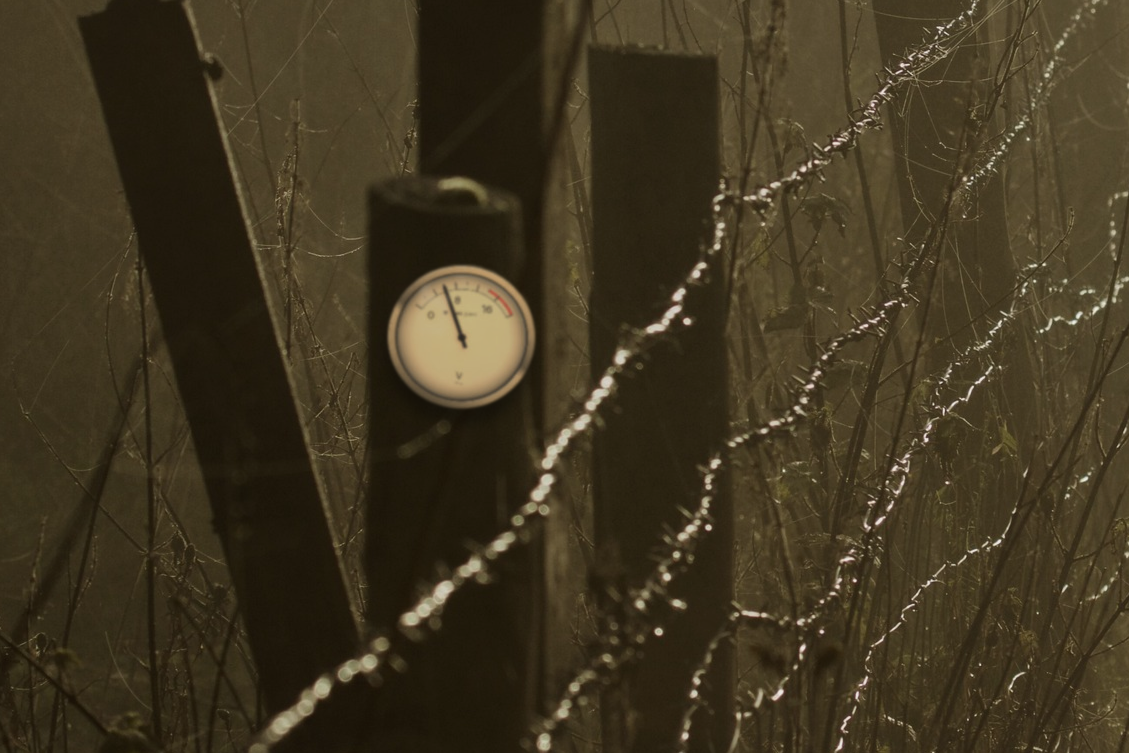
6 V
